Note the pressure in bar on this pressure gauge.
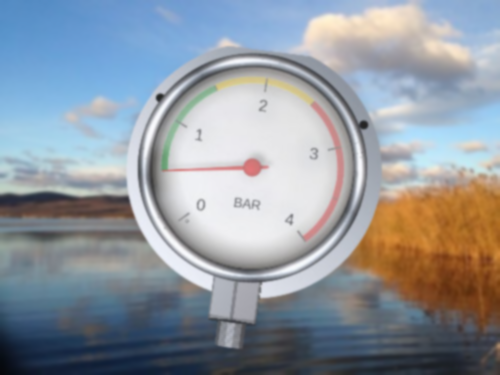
0.5 bar
